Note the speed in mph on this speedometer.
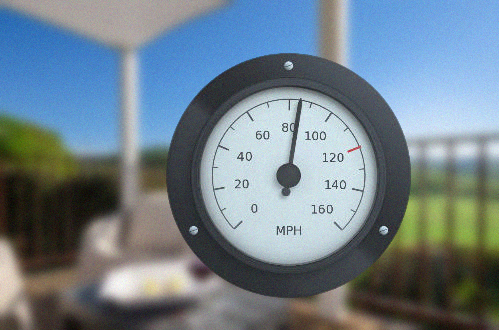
85 mph
